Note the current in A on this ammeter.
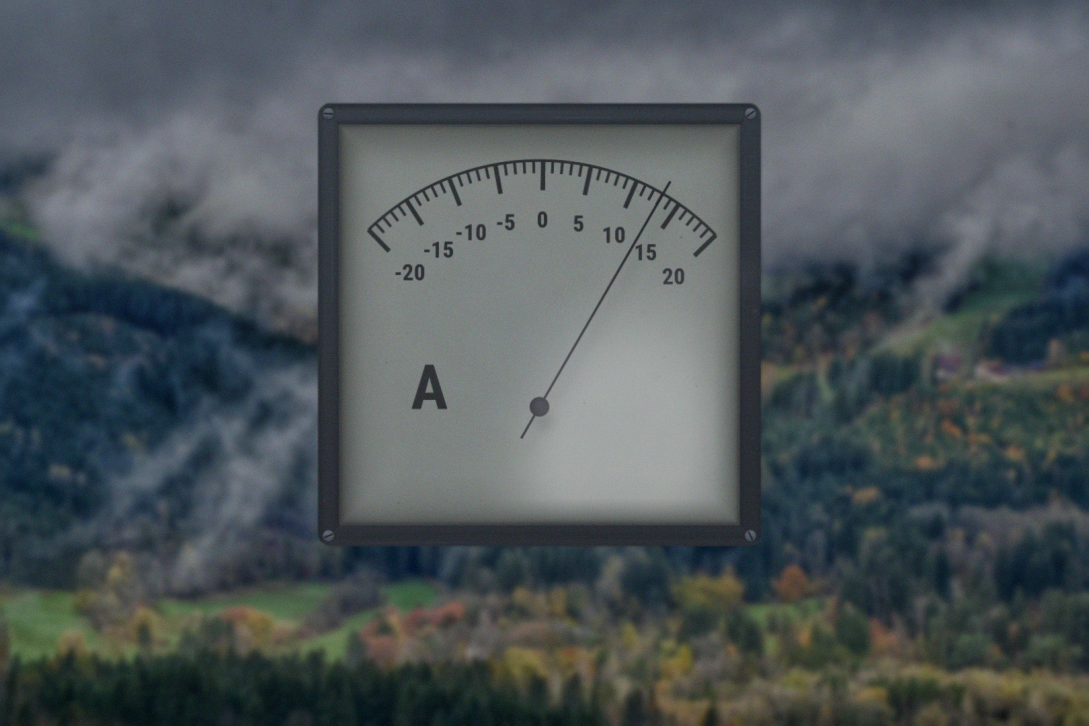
13 A
